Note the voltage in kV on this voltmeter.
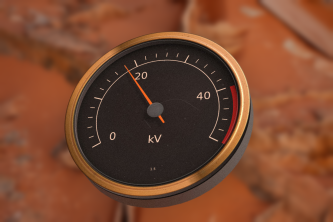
18 kV
